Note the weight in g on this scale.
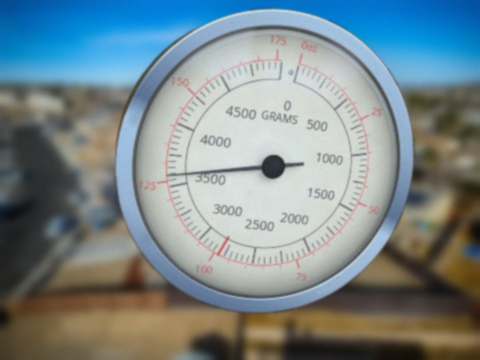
3600 g
